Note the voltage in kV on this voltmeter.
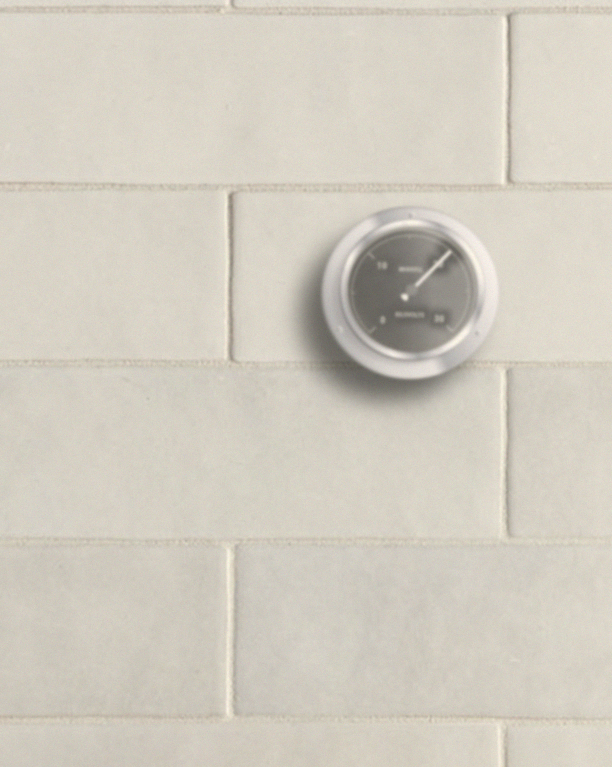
20 kV
